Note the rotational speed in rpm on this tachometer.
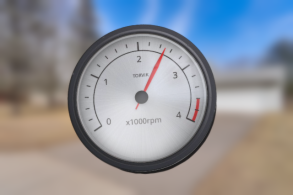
2500 rpm
